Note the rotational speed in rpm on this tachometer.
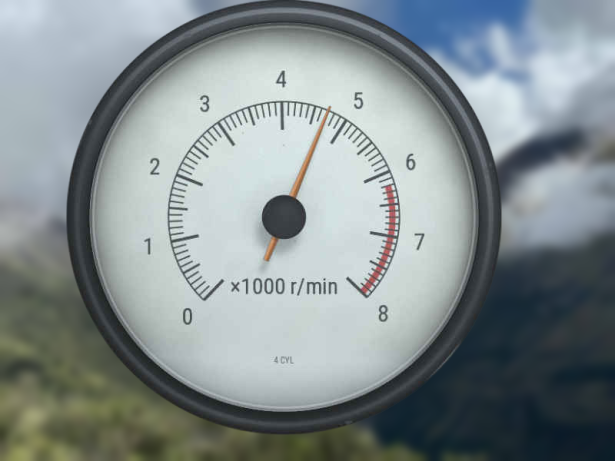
4700 rpm
